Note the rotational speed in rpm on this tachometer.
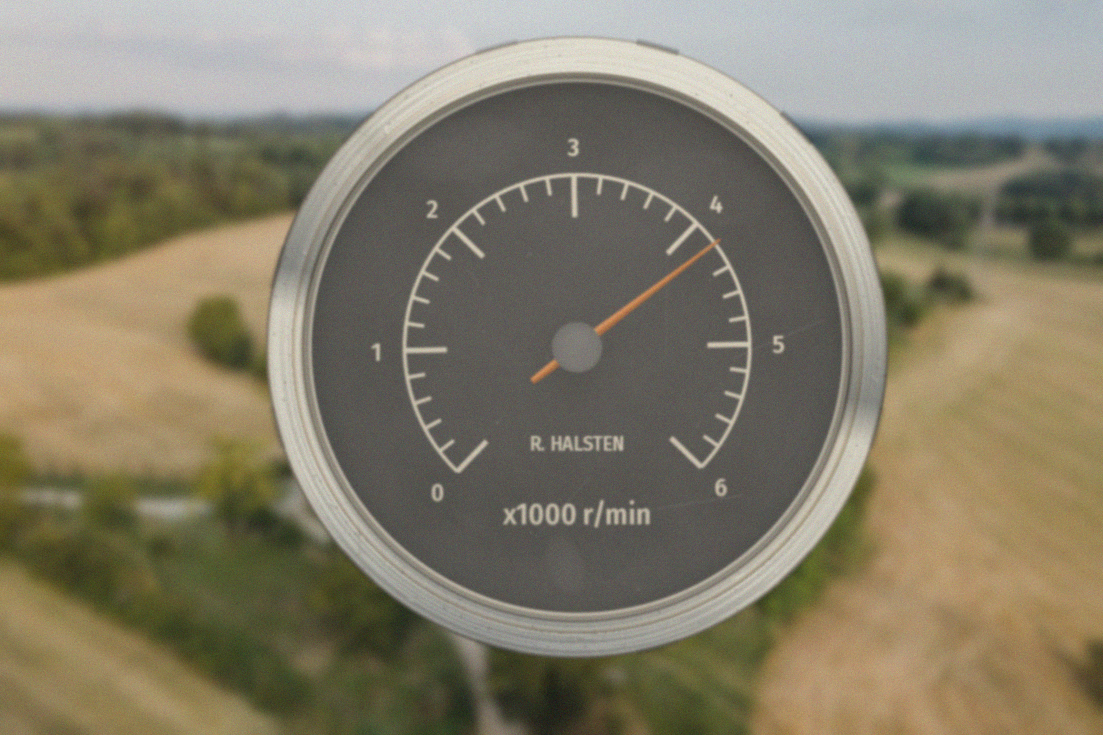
4200 rpm
